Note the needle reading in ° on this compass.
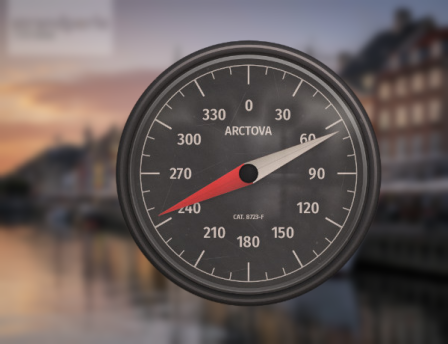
245 °
